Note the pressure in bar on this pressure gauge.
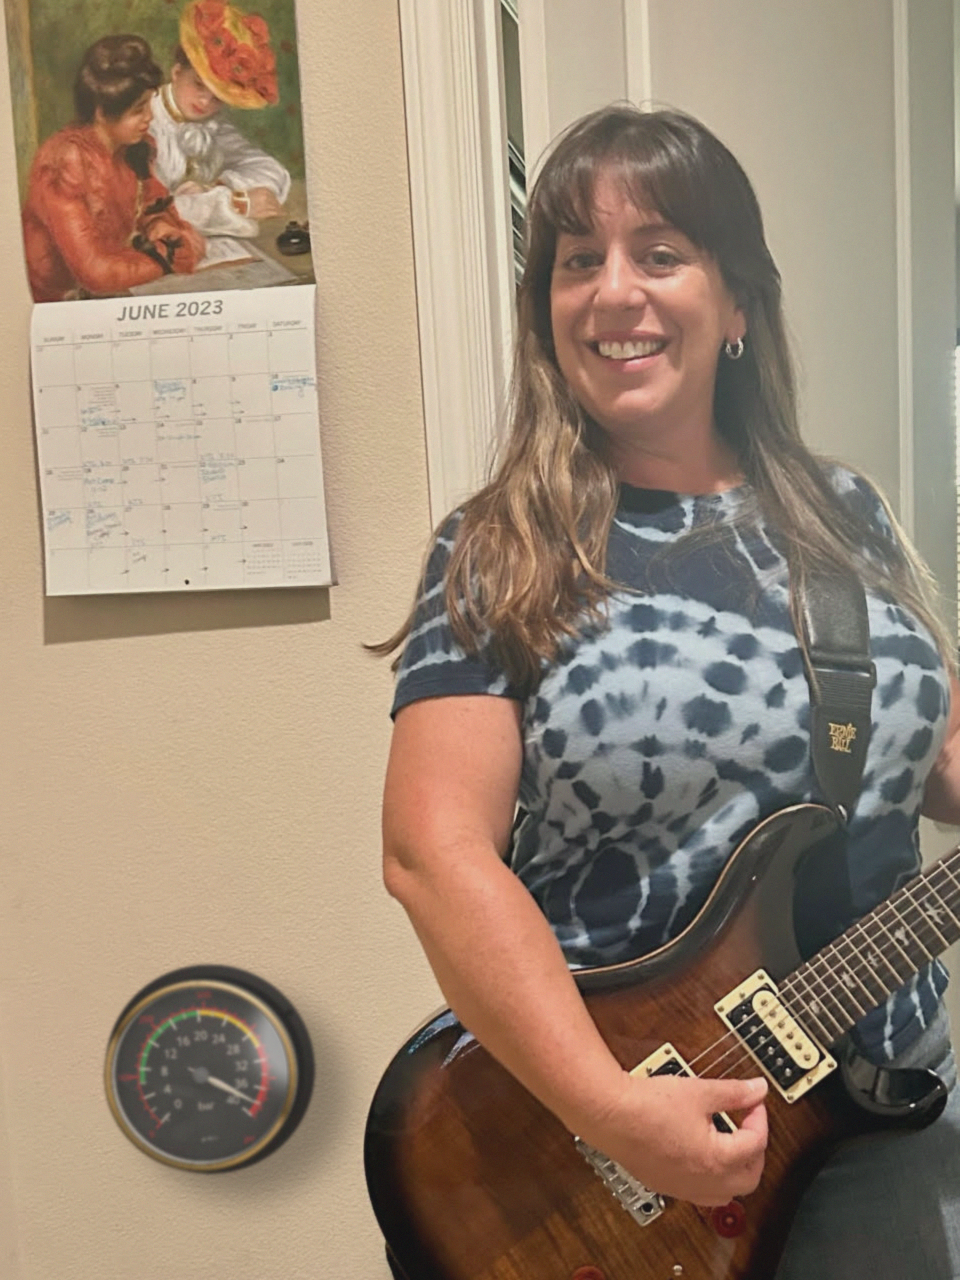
38 bar
